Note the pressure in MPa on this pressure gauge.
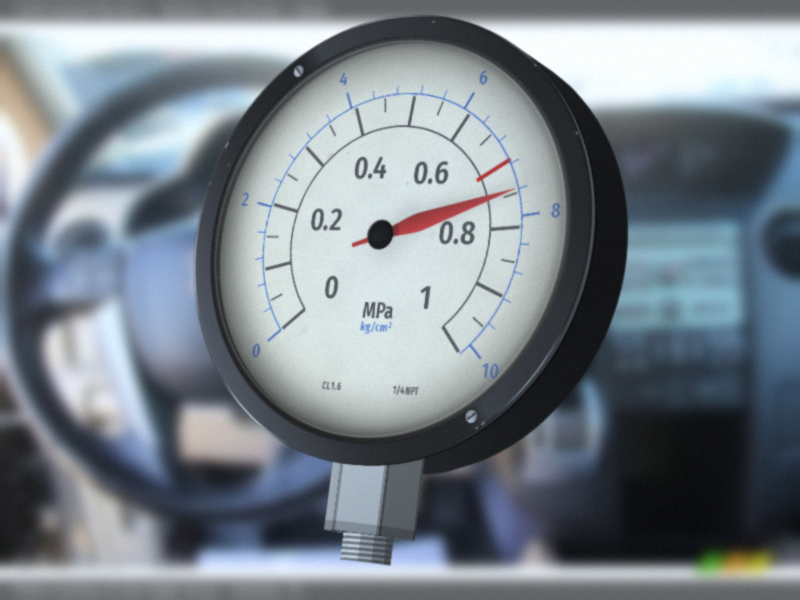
0.75 MPa
